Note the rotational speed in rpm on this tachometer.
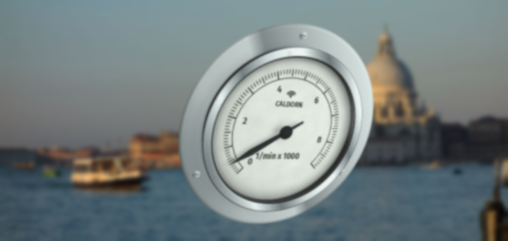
500 rpm
